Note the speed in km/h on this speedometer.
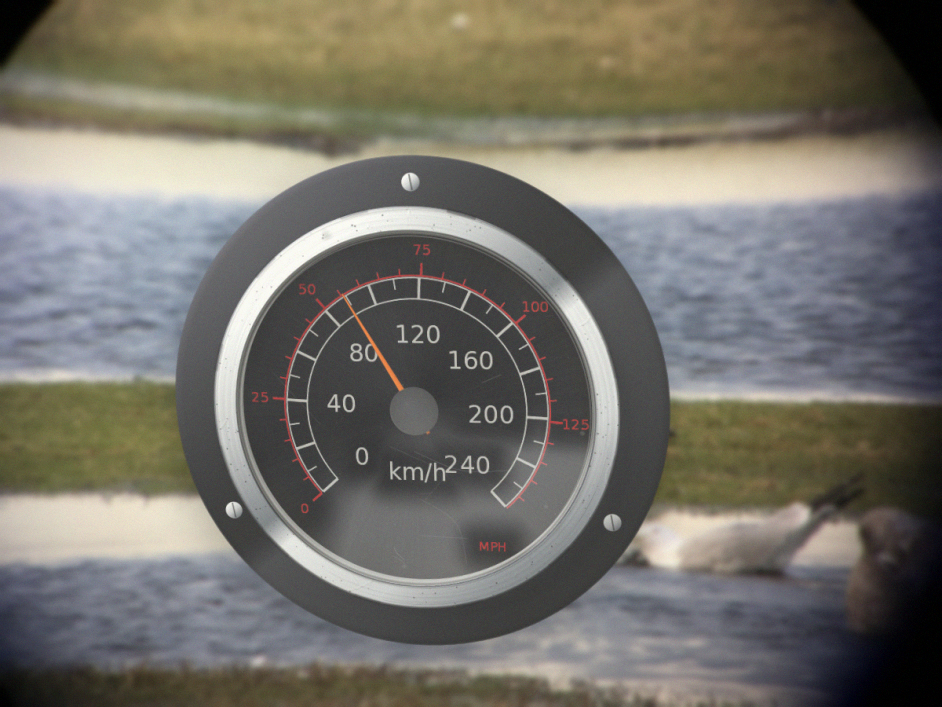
90 km/h
